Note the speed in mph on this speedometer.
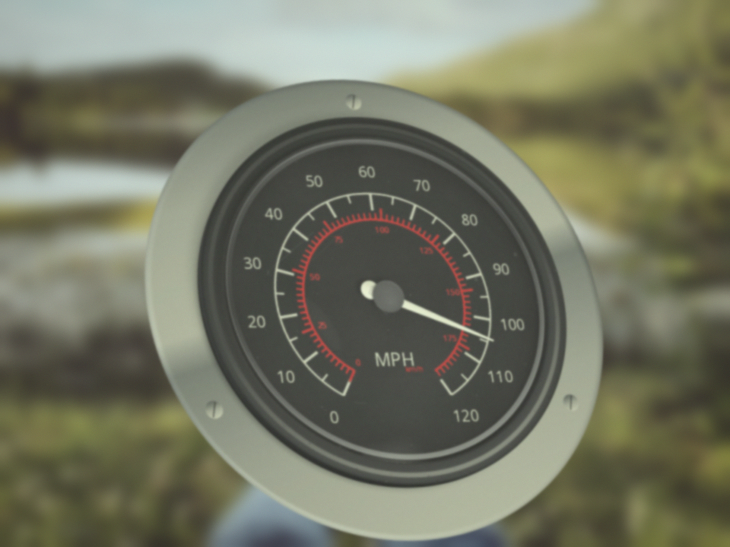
105 mph
